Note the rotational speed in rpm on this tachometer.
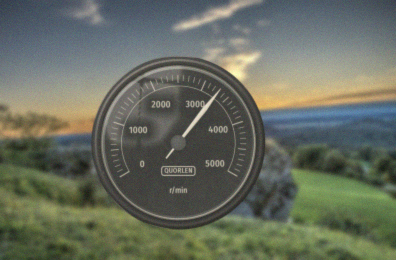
3300 rpm
